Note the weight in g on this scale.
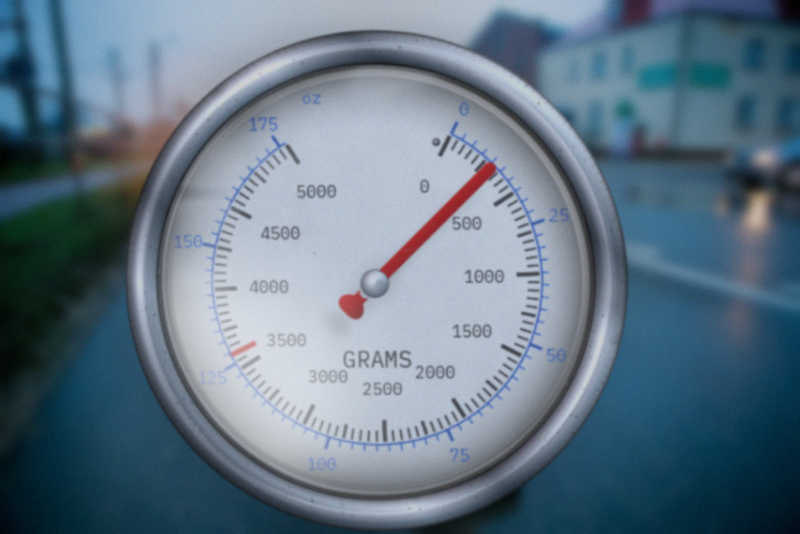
300 g
